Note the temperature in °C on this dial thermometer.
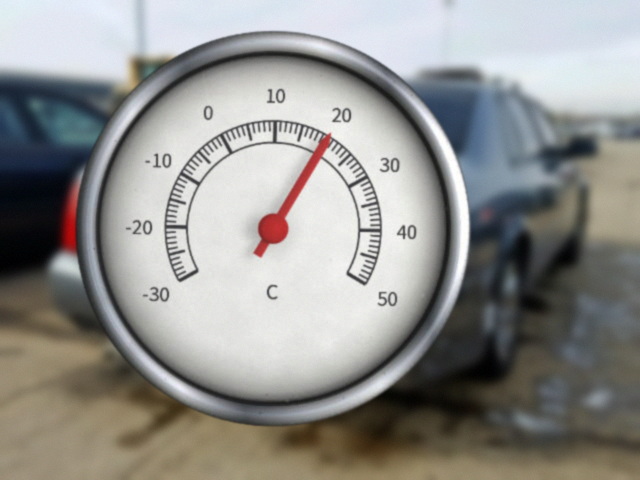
20 °C
